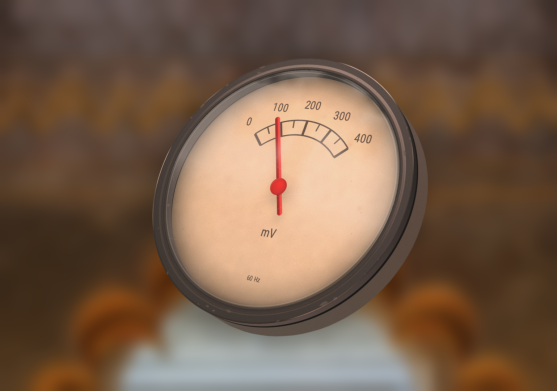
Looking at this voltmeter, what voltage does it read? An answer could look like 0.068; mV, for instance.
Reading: 100; mV
